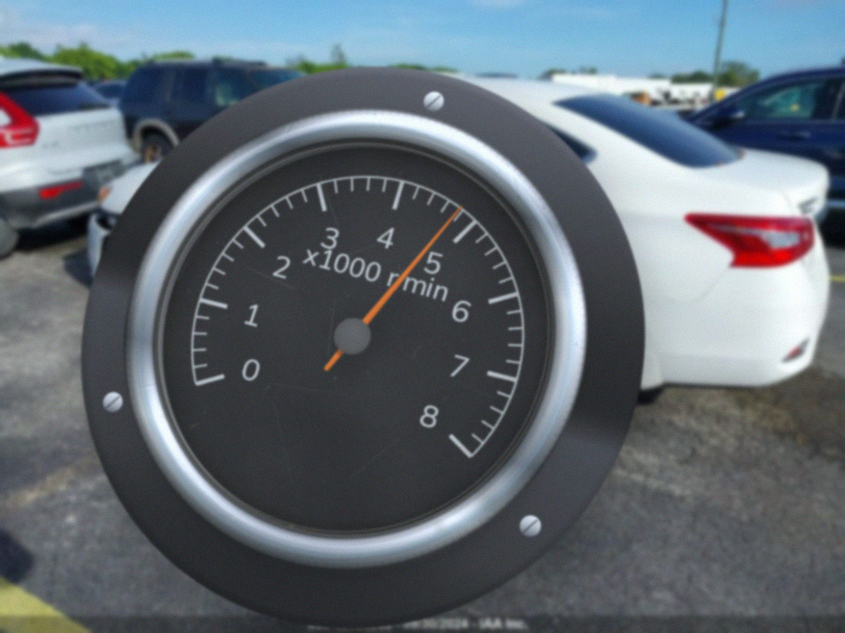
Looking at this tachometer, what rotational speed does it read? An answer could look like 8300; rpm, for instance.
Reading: 4800; rpm
